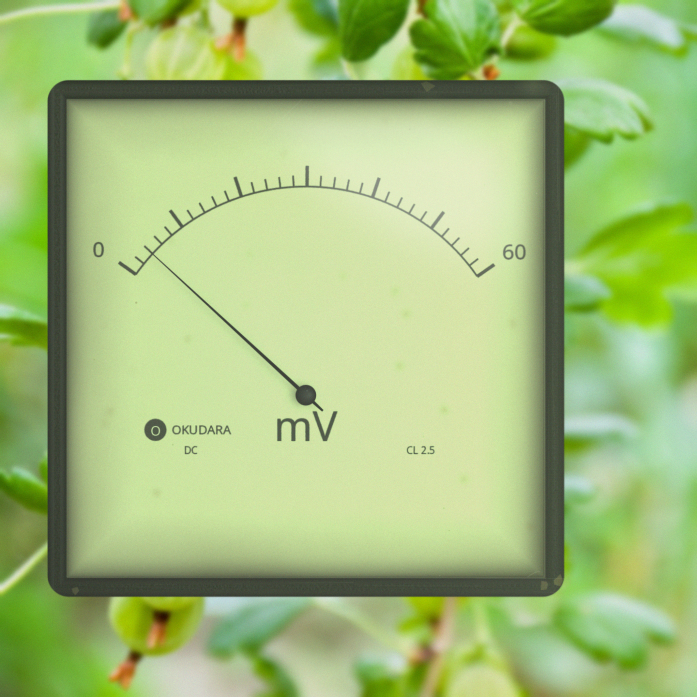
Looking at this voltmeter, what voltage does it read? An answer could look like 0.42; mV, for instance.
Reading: 4; mV
